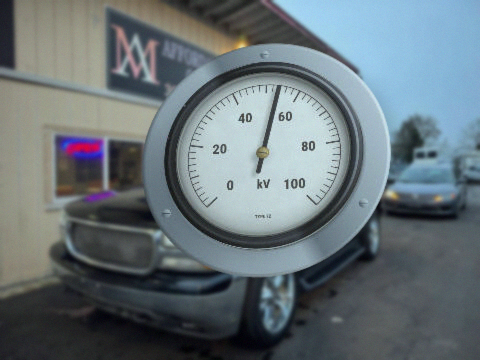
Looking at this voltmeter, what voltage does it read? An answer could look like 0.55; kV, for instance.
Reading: 54; kV
